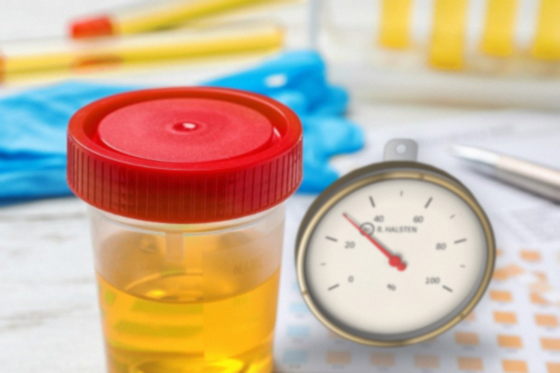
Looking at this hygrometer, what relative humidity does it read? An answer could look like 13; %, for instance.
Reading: 30; %
